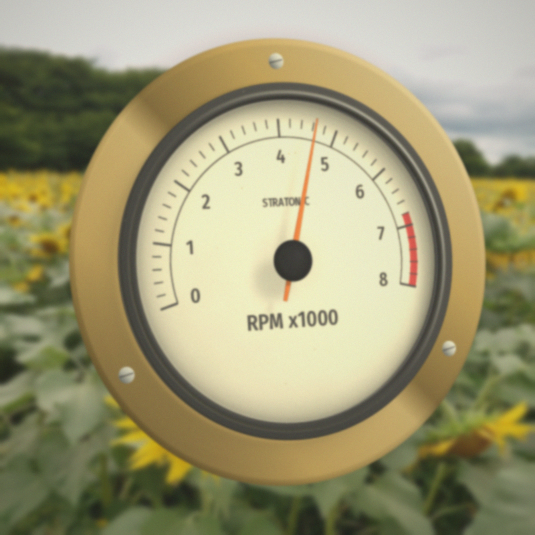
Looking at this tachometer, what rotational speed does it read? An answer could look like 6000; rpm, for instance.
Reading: 4600; rpm
